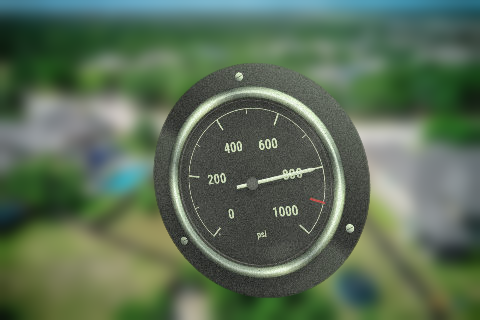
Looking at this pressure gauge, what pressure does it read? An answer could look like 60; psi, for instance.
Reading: 800; psi
